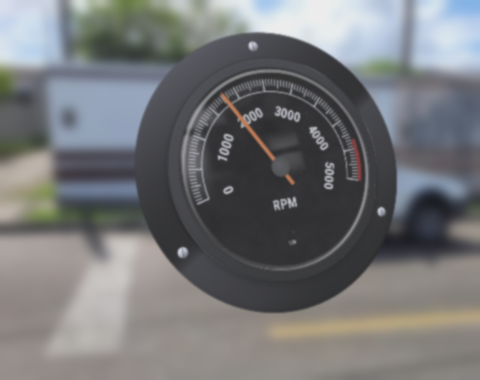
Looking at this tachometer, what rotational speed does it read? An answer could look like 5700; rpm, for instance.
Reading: 1750; rpm
